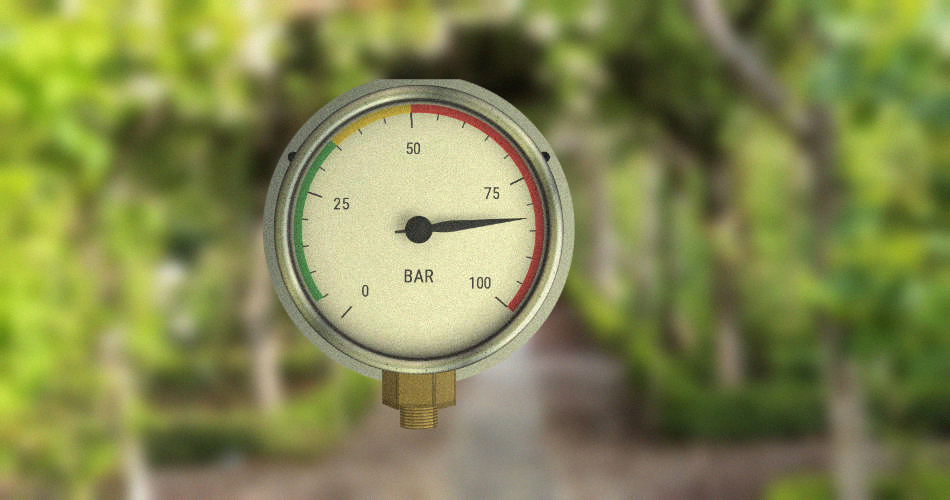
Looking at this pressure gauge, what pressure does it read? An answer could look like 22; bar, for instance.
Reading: 82.5; bar
